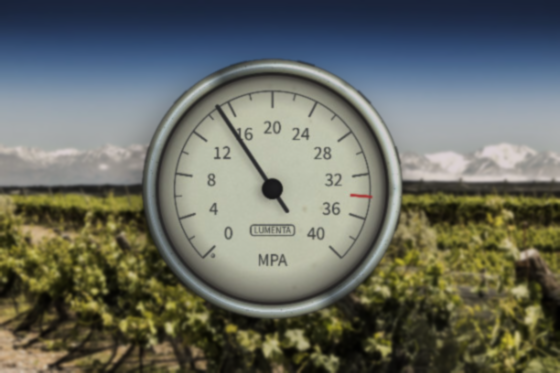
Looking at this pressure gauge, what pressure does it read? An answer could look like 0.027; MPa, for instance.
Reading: 15; MPa
